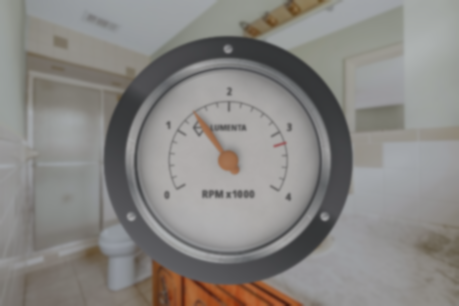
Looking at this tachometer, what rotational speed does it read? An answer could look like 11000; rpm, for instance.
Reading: 1400; rpm
